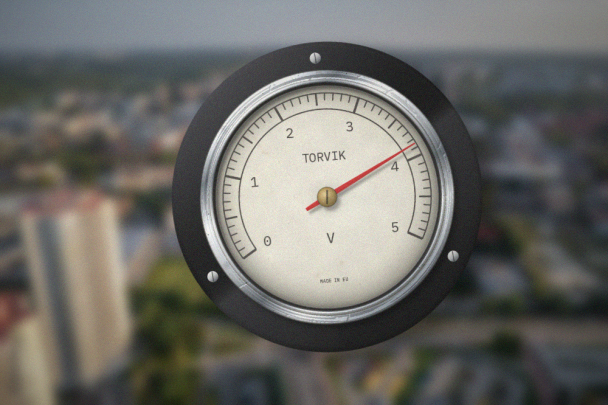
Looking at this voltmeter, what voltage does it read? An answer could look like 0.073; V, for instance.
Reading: 3.85; V
